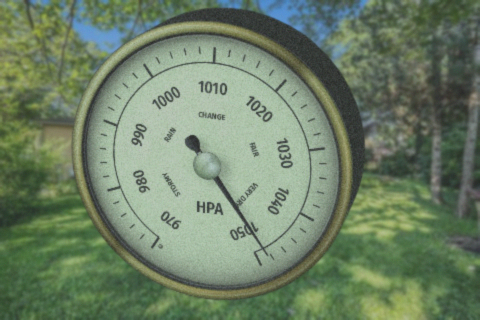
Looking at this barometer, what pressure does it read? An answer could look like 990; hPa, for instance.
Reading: 1048; hPa
